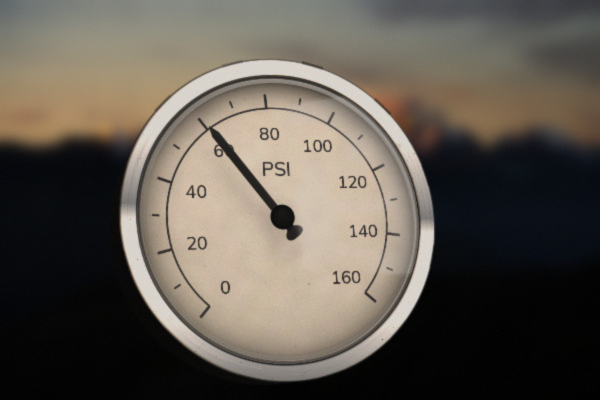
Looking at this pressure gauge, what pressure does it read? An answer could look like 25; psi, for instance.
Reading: 60; psi
